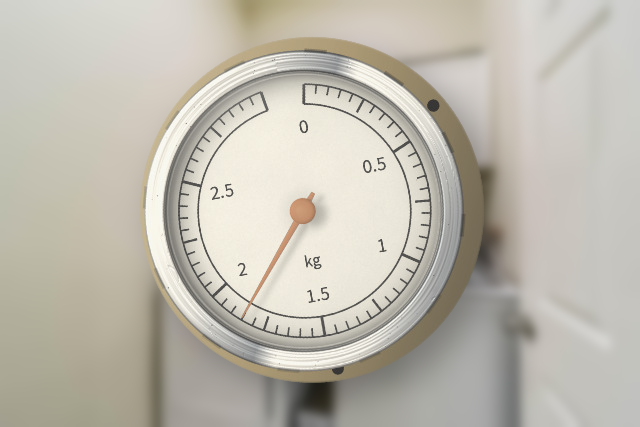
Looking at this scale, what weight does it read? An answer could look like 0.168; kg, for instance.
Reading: 1.85; kg
